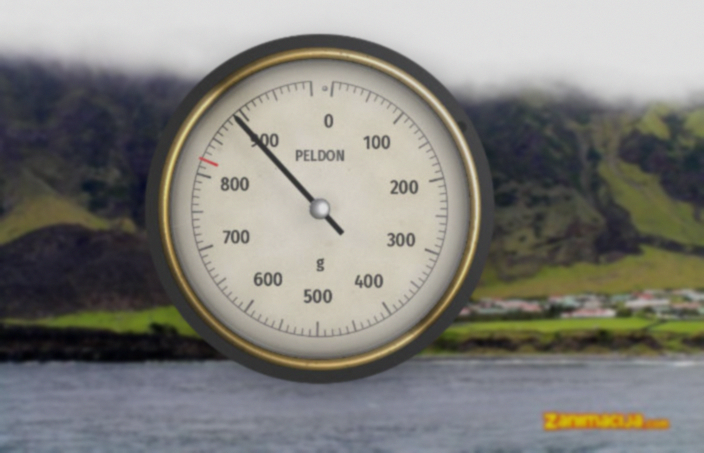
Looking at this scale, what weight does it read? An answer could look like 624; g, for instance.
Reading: 890; g
